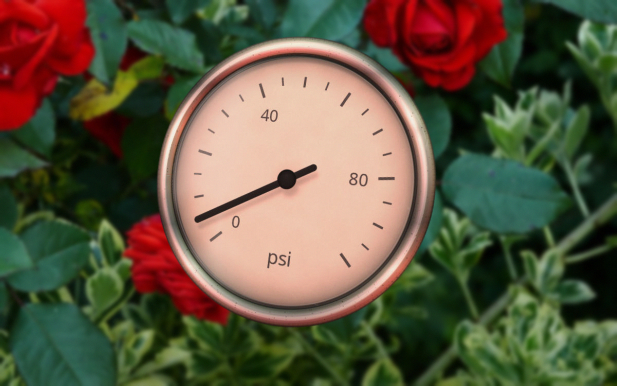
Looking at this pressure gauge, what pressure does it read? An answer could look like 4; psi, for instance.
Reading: 5; psi
